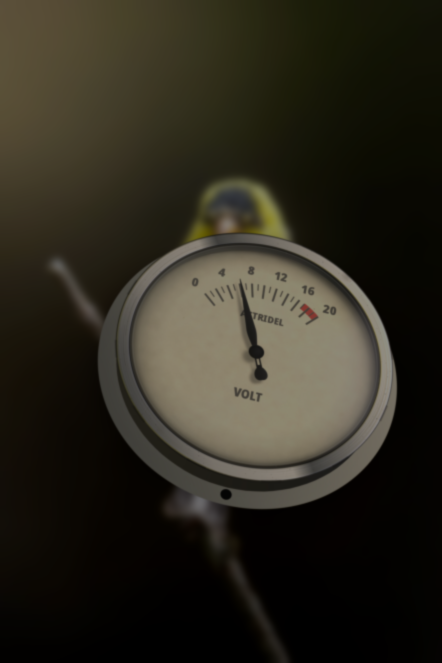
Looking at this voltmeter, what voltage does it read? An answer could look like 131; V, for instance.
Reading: 6; V
